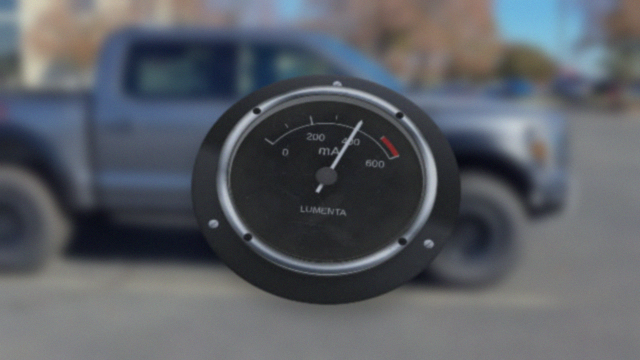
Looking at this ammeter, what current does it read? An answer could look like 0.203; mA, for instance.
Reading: 400; mA
